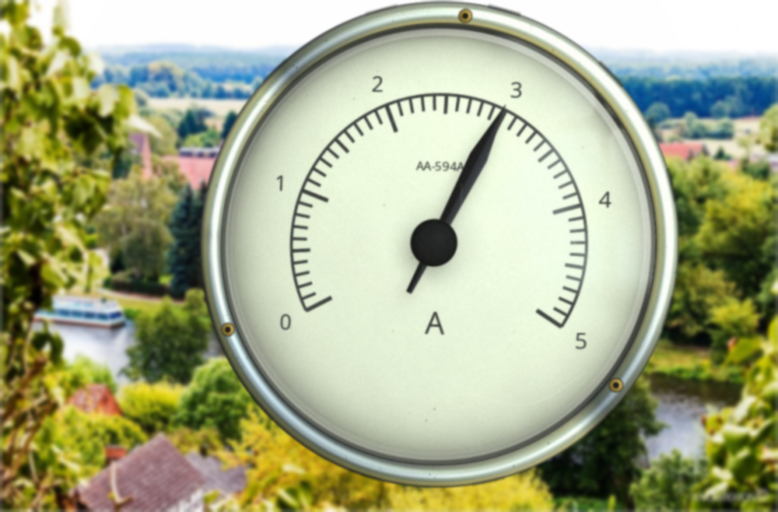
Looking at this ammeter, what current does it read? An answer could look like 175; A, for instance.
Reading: 3; A
